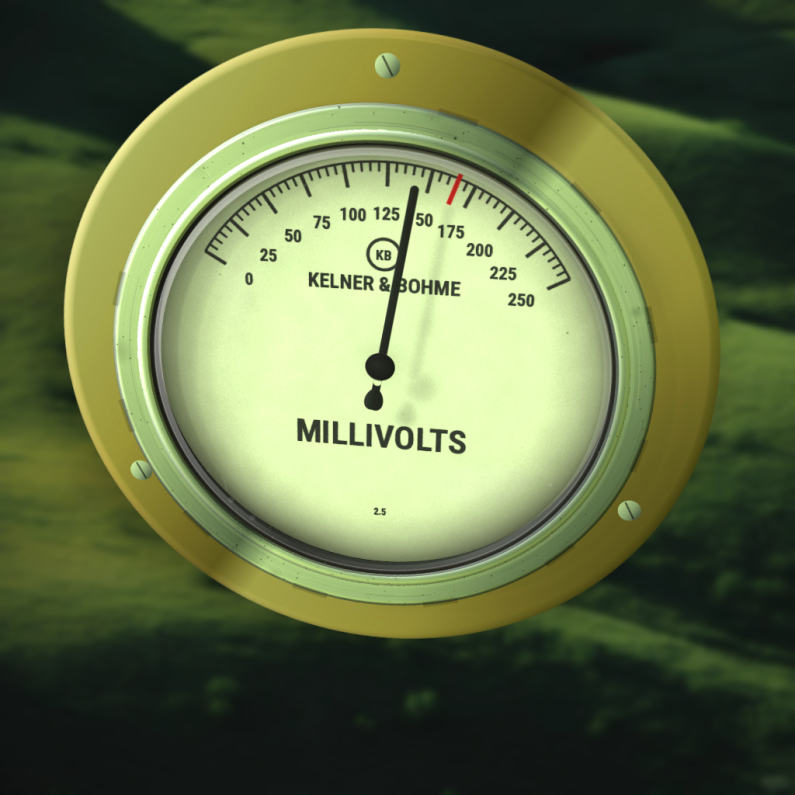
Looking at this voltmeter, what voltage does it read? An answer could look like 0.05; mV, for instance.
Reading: 142.5; mV
